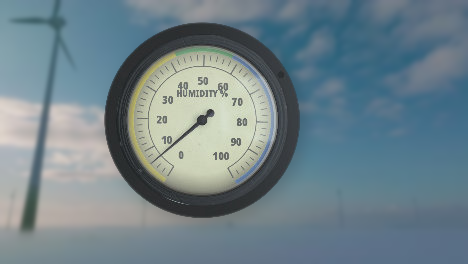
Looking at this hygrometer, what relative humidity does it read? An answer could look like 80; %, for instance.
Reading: 6; %
